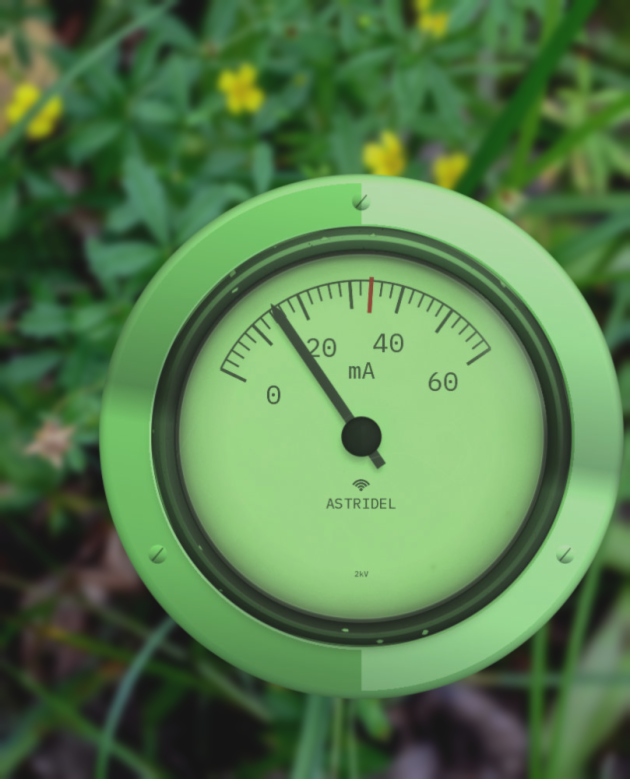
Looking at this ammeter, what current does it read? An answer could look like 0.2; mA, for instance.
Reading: 15; mA
